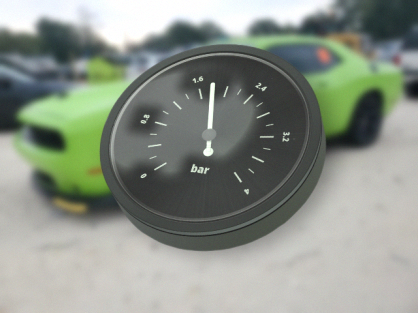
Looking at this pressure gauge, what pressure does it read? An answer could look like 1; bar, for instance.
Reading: 1.8; bar
